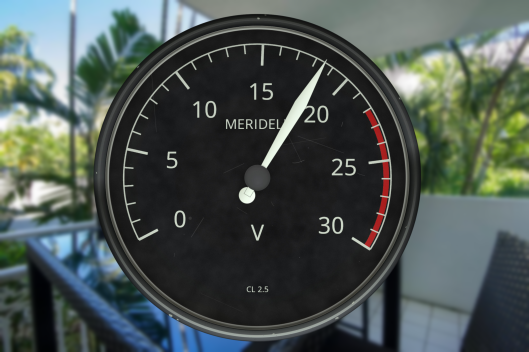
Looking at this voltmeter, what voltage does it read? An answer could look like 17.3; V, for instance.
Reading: 18.5; V
